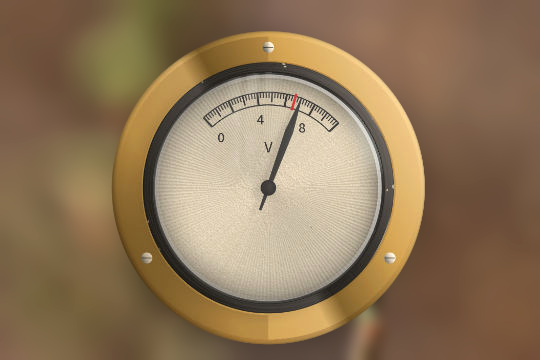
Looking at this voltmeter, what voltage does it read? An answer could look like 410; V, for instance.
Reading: 7; V
